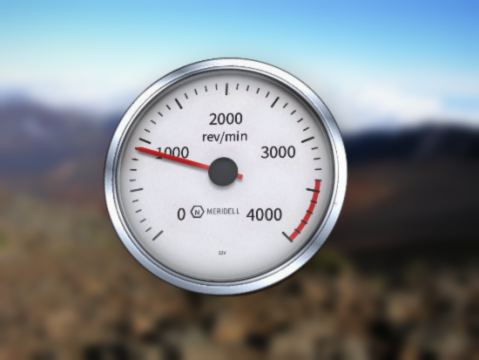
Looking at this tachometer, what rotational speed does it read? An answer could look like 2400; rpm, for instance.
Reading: 900; rpm
